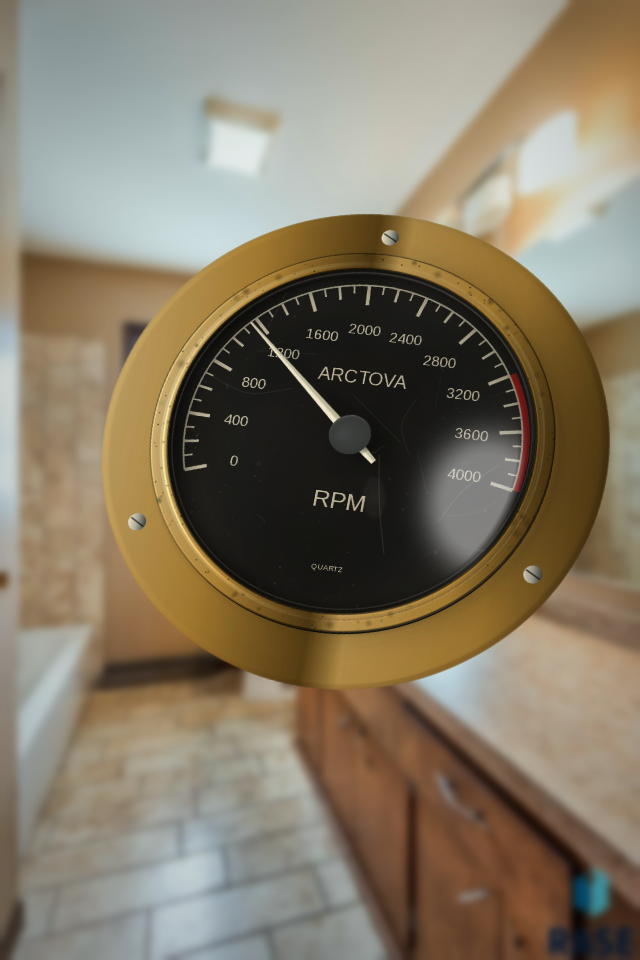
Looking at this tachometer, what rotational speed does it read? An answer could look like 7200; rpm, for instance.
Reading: 1150; rpm
